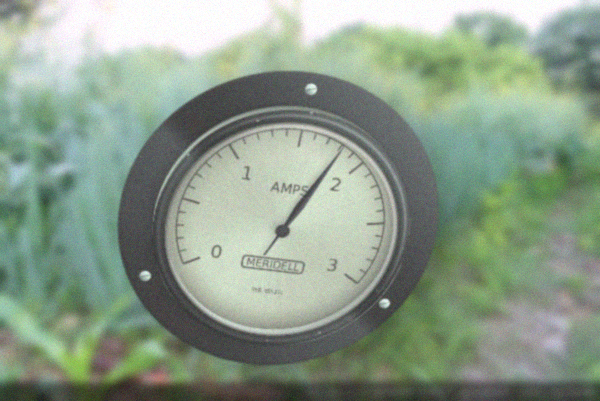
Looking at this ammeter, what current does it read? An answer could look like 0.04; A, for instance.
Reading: 1.8; A
